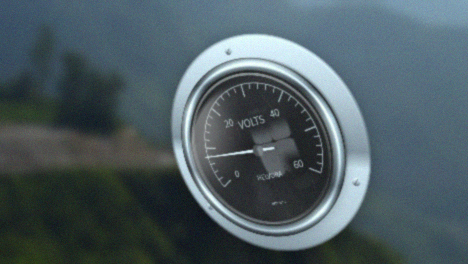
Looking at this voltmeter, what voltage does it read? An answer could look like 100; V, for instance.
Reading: 8; V
